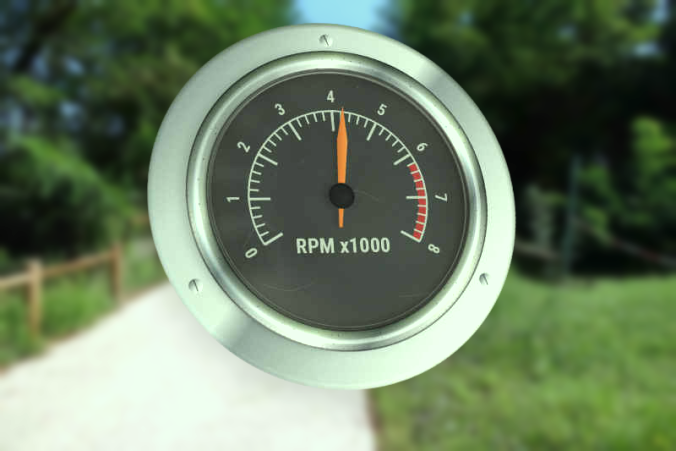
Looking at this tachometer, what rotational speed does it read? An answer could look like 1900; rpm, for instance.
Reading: 4200; rpm
